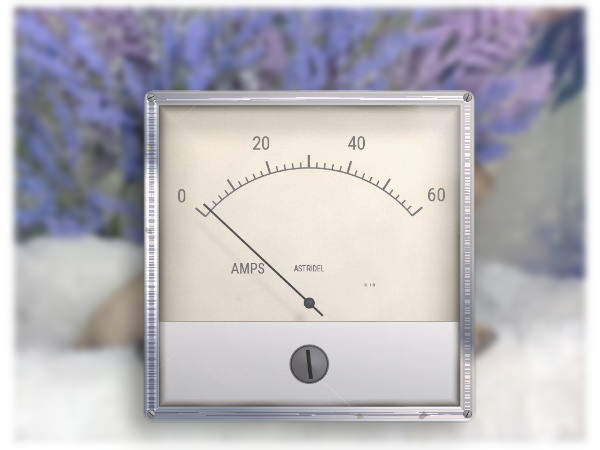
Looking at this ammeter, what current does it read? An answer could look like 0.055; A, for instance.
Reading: 2; A
